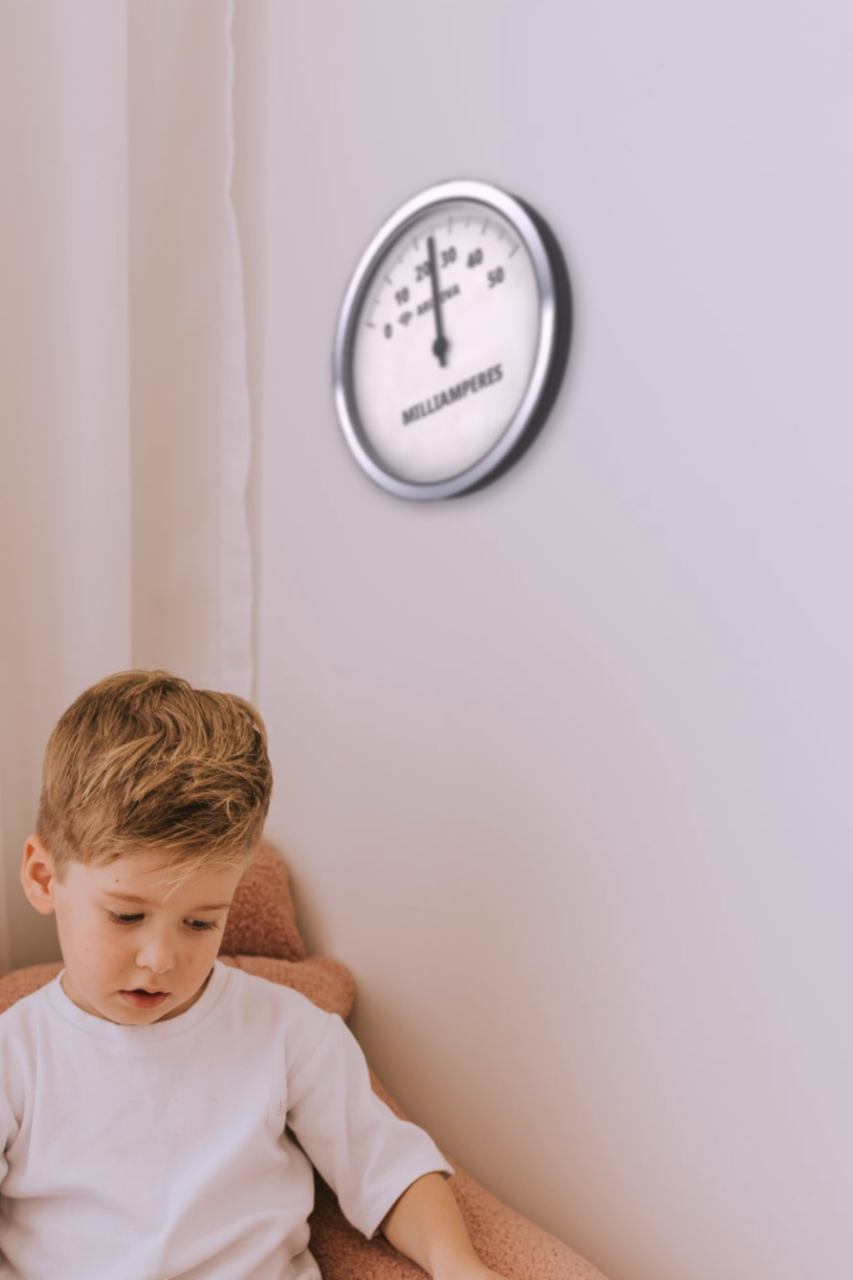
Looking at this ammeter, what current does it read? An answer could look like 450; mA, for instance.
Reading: 25; mA
